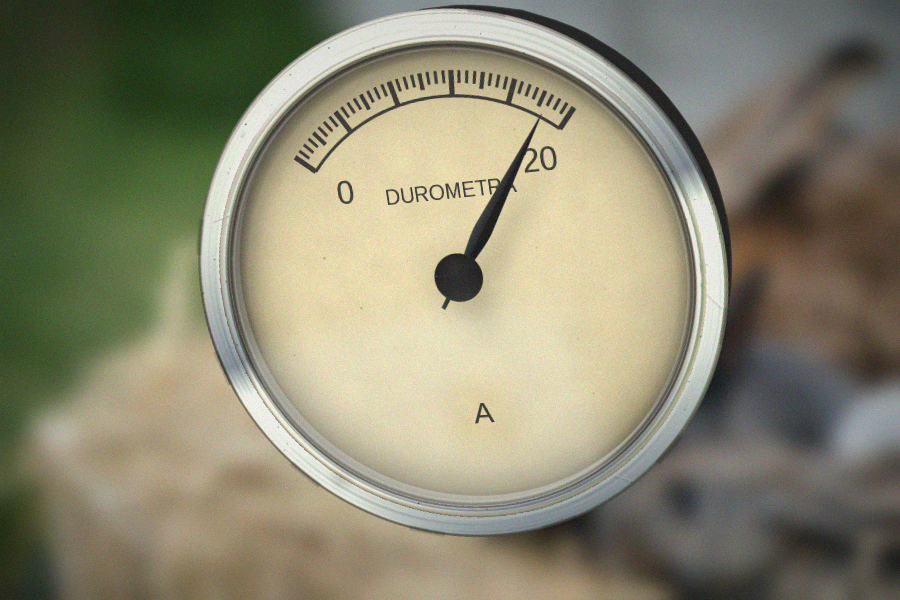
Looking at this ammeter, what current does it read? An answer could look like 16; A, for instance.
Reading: 18.5; A
